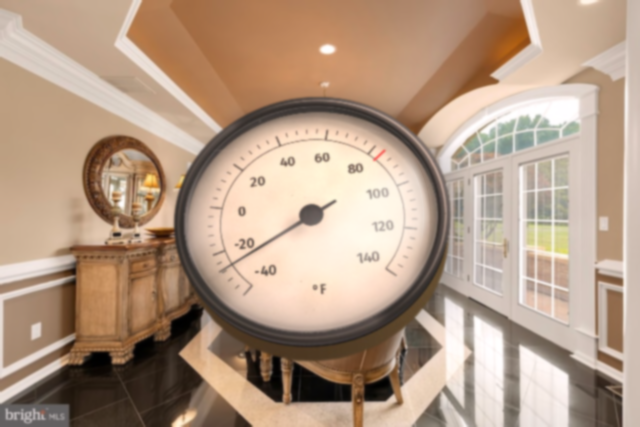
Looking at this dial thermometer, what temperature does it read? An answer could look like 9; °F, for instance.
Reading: -28; °F
